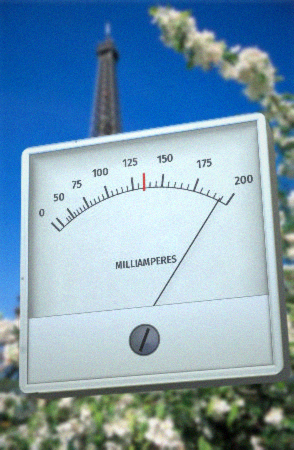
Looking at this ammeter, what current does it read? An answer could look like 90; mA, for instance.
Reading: 195; mA
